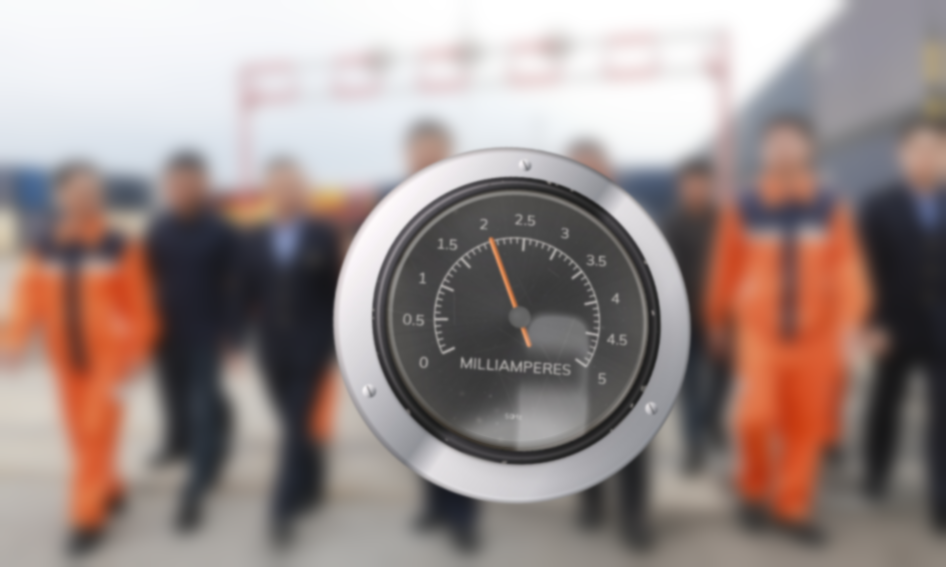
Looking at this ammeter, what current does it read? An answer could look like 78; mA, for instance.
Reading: 2; mA
